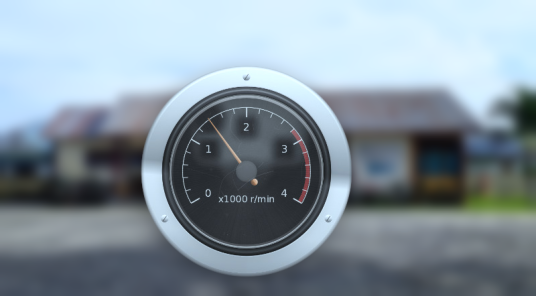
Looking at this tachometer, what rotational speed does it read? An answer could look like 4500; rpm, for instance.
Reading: 1400; rpm
